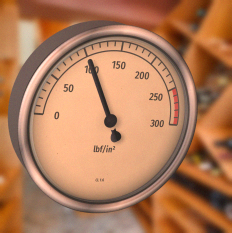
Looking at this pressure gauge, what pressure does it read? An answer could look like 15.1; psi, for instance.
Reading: 100; psi
